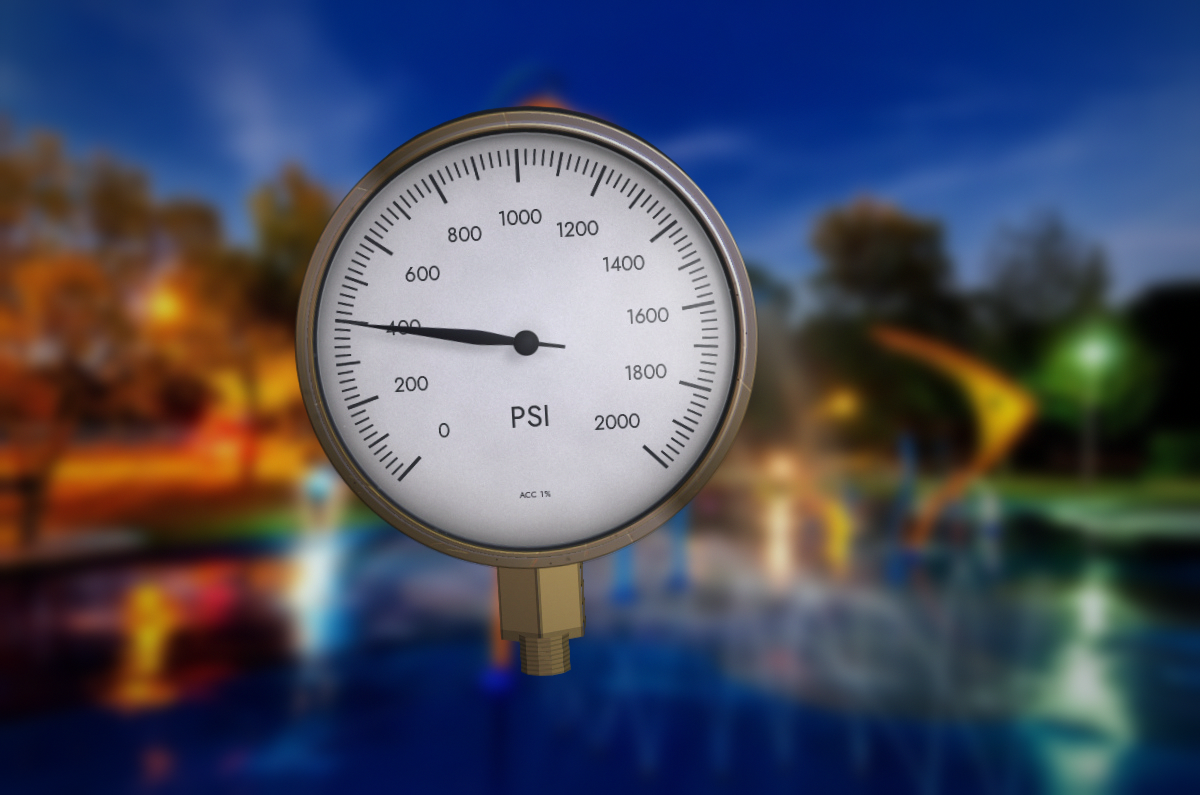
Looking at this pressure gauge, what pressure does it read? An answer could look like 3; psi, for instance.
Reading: 400; psi
